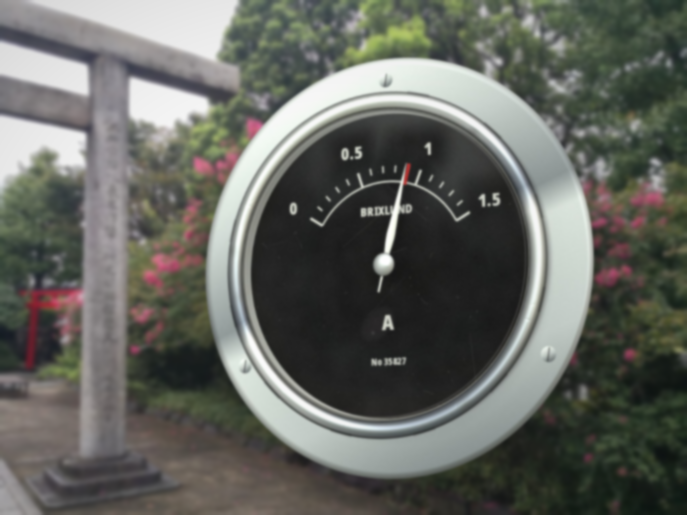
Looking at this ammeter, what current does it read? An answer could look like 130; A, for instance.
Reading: 0.9; A
